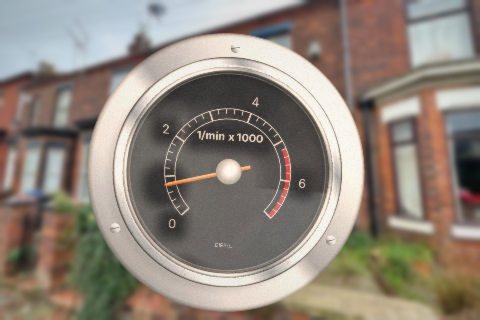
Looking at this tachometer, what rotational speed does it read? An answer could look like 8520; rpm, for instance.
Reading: 800; rpm
